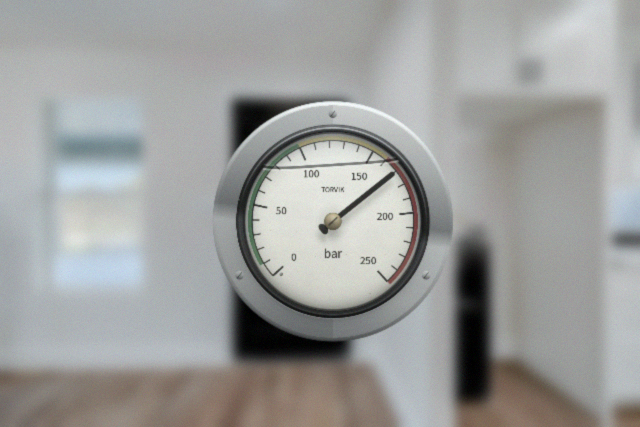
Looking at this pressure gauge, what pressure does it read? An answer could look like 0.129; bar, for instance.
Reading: 170; bar
